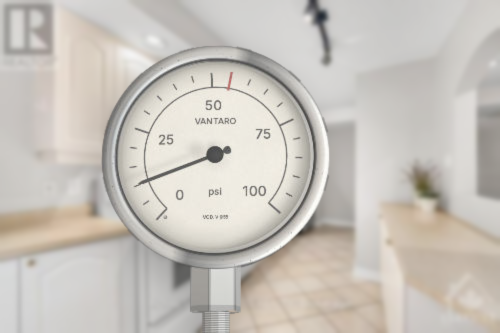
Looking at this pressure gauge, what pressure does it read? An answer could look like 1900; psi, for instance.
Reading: 10; psi
